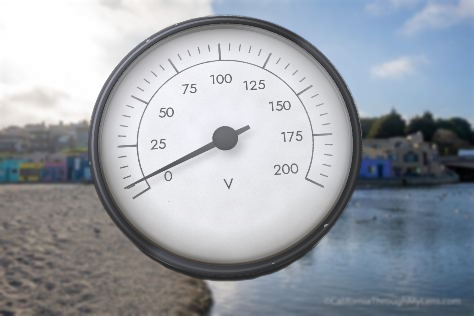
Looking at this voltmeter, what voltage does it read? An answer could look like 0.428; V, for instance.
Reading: 5; V
